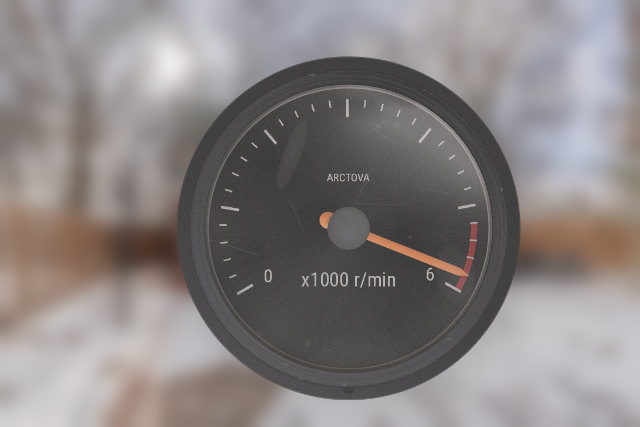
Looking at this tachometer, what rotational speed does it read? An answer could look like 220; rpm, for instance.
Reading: 5800; rpm
